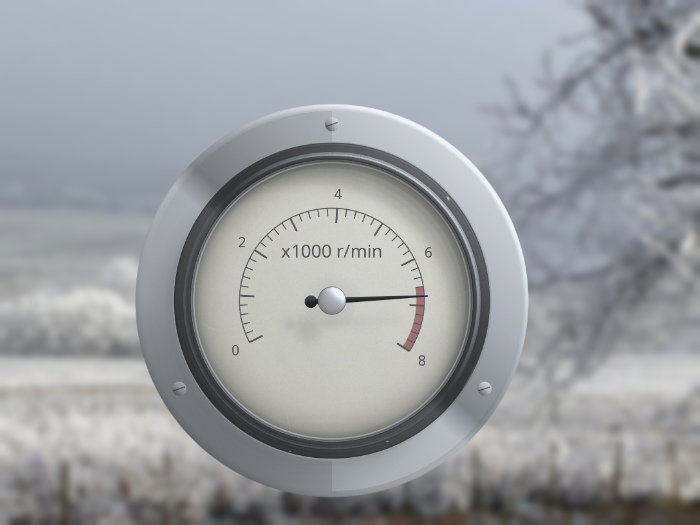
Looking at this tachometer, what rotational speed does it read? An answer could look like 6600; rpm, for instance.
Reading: 6800; rpm
